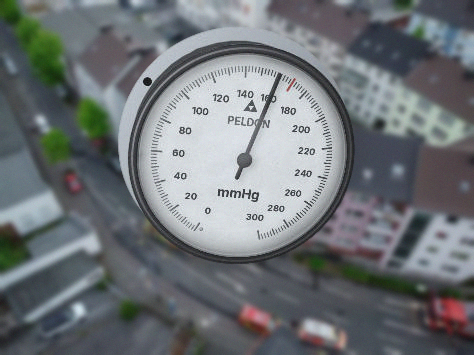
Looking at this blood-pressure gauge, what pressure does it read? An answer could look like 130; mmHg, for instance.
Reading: 160; mmHg
